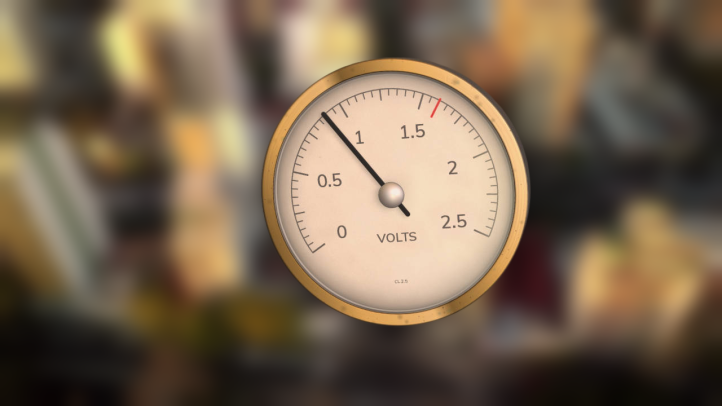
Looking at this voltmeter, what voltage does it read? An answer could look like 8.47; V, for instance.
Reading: 0.9; V
